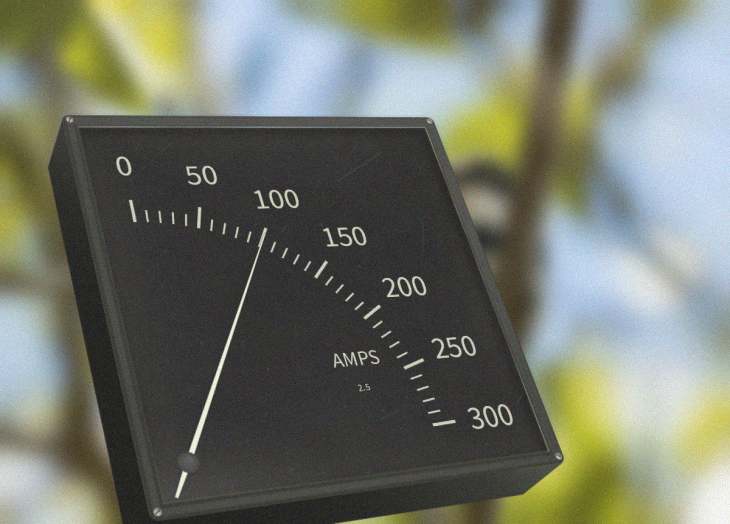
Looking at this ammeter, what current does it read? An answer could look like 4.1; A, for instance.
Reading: 100; A
